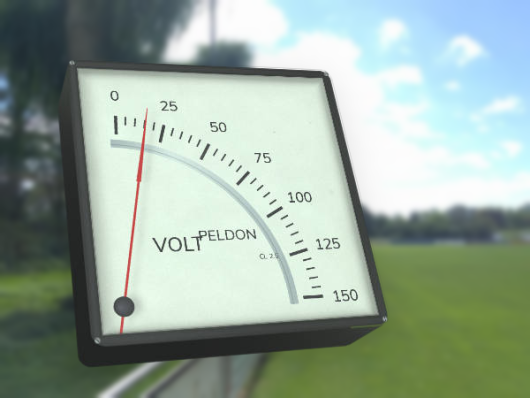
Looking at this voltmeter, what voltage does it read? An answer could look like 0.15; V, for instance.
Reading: 15; V
